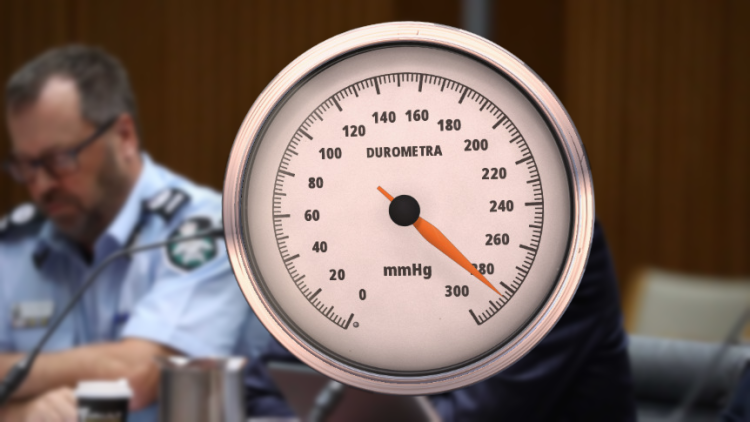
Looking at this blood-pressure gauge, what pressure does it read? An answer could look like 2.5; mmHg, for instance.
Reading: 284; mmHg
